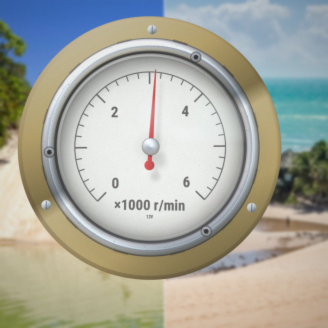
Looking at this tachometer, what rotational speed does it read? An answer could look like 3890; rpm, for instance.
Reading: 3100; rpm
